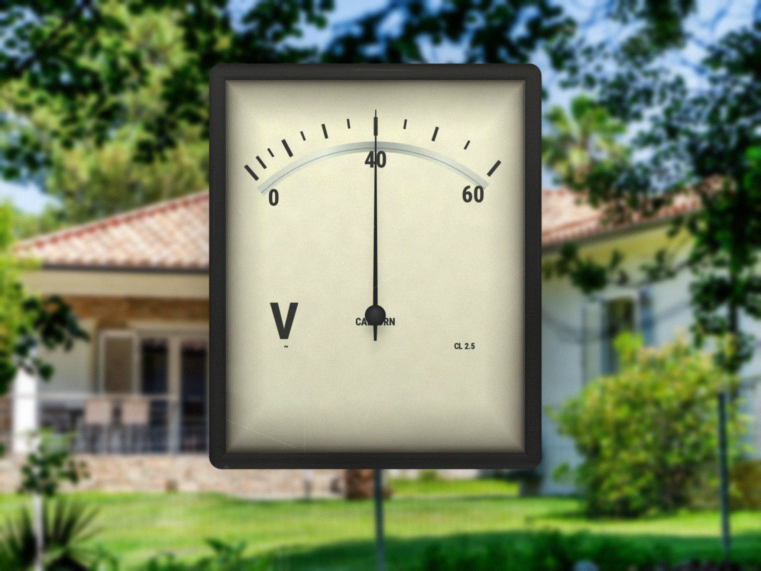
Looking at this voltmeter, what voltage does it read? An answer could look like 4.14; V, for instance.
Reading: 40; V
